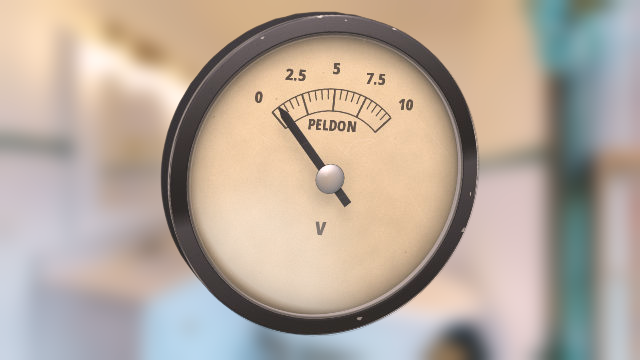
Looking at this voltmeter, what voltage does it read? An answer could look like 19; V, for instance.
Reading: 0.5; V
